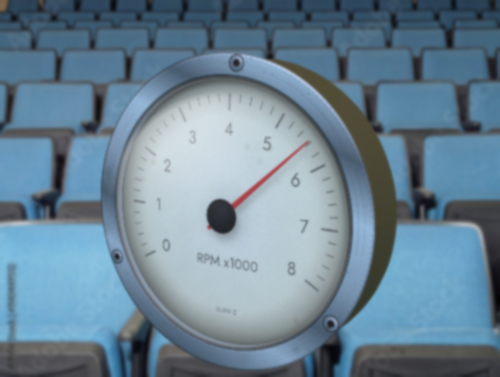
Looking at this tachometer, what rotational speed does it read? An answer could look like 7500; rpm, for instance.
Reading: 5600; rpm
